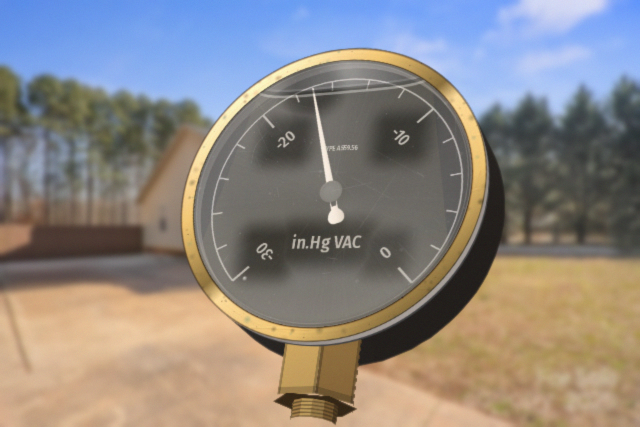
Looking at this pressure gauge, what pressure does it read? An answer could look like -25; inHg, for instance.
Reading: -17; inHg
